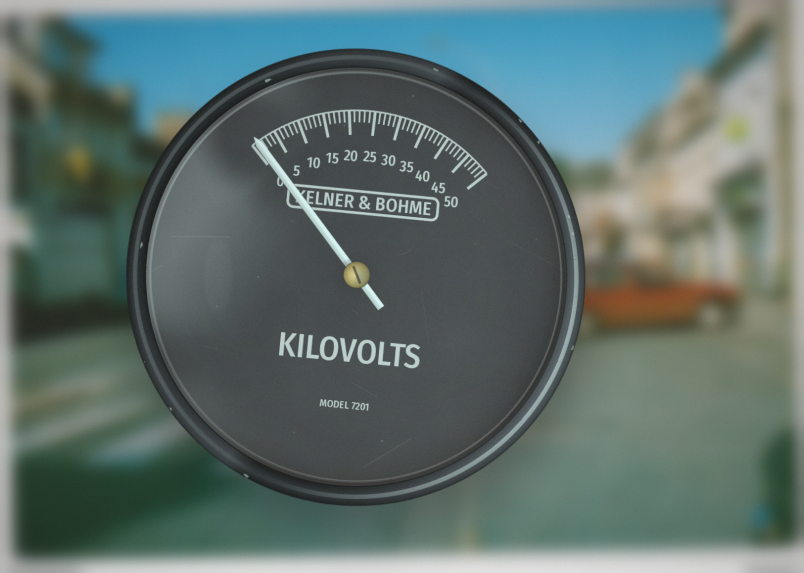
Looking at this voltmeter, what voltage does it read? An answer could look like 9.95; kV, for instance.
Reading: 1; kV
